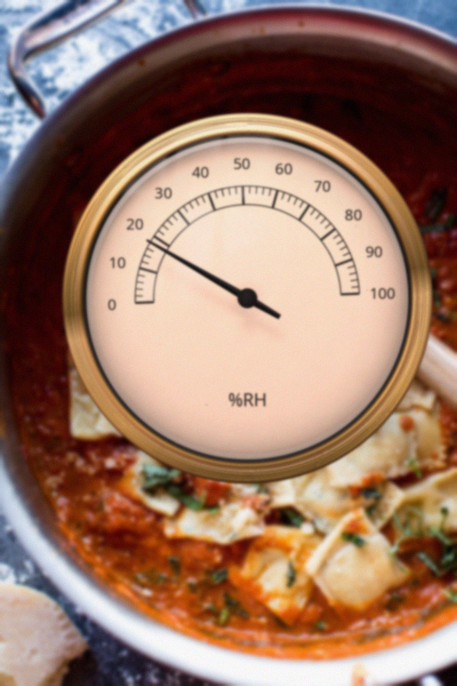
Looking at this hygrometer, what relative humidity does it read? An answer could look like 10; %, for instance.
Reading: 18; %
